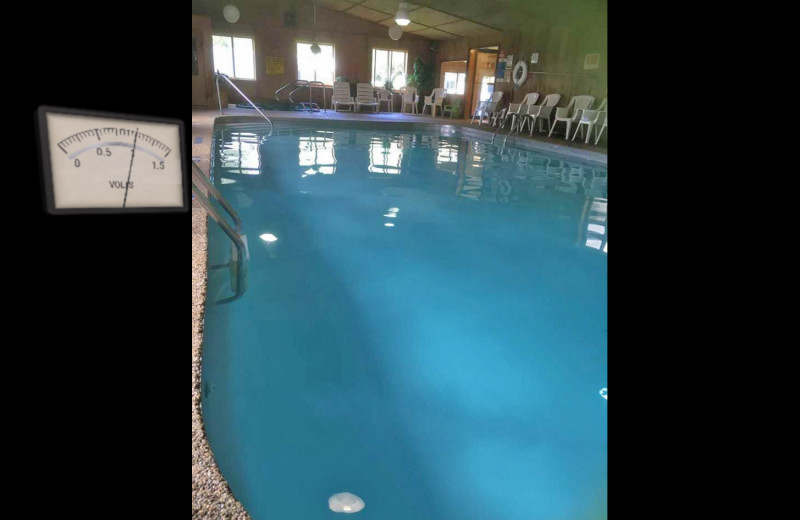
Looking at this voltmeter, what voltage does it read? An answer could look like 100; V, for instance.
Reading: 1; V
